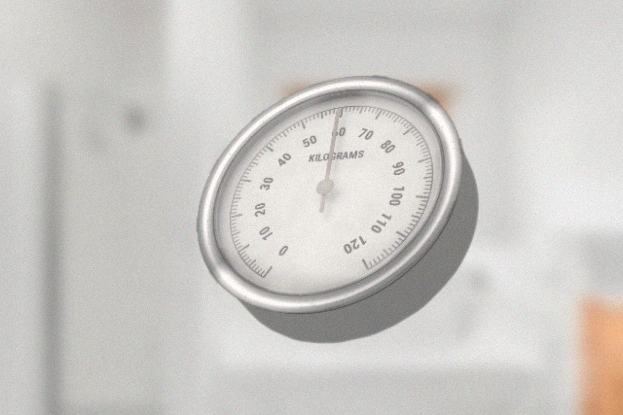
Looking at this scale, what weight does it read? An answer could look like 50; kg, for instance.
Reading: 60; kg
